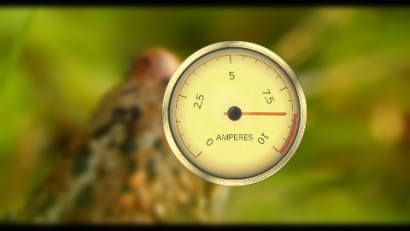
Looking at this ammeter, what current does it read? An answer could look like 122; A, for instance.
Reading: 8.5; A
